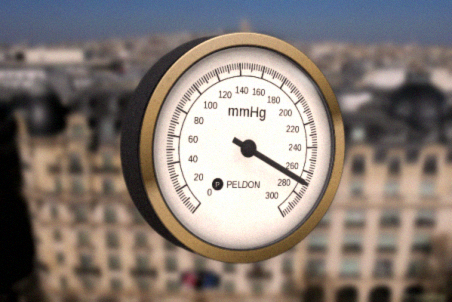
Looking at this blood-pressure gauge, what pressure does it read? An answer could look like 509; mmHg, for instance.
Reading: 270; mmHg
